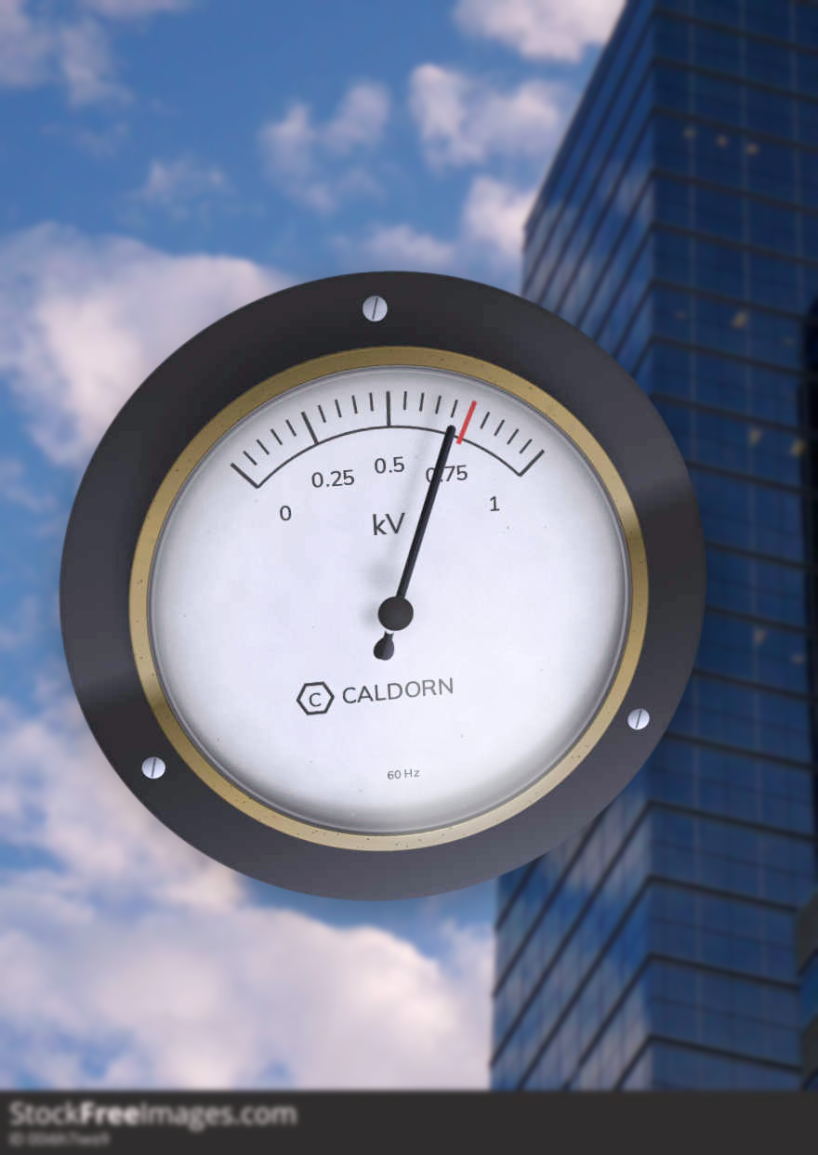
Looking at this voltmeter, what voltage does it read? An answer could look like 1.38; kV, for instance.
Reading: 0.7; kV
